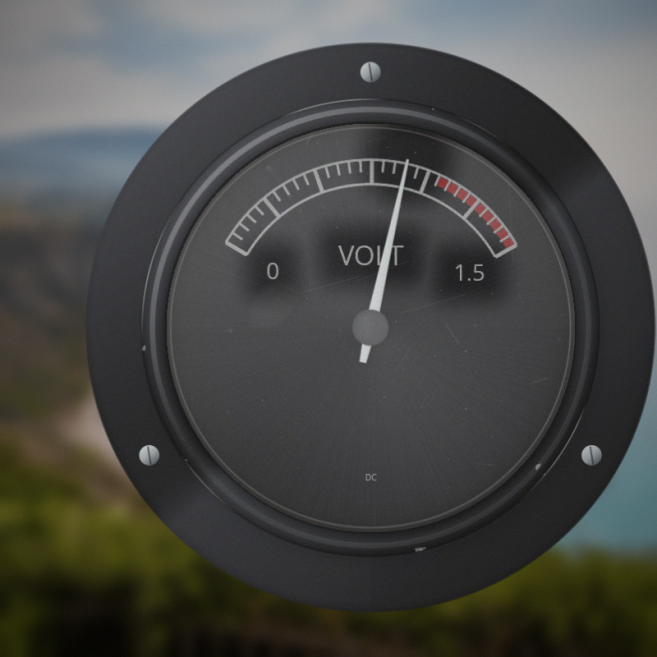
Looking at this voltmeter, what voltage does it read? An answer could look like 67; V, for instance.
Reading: 0.9; V
